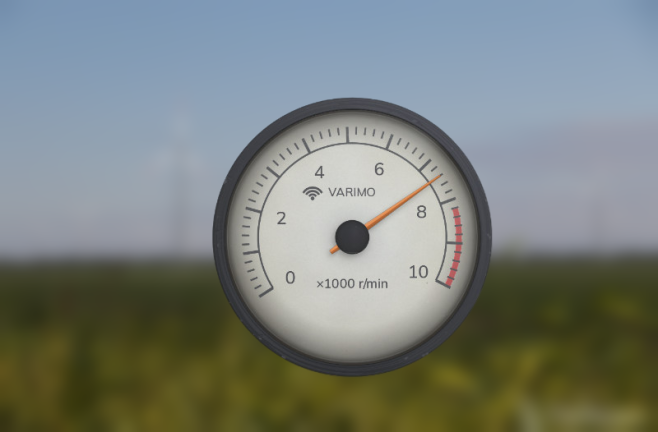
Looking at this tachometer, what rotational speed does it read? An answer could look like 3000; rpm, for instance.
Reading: 7400; rpm
